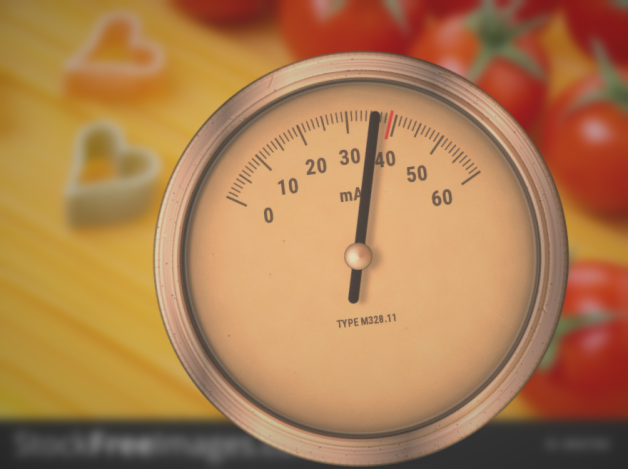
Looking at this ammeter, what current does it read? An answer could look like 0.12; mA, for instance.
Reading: 36; mA
